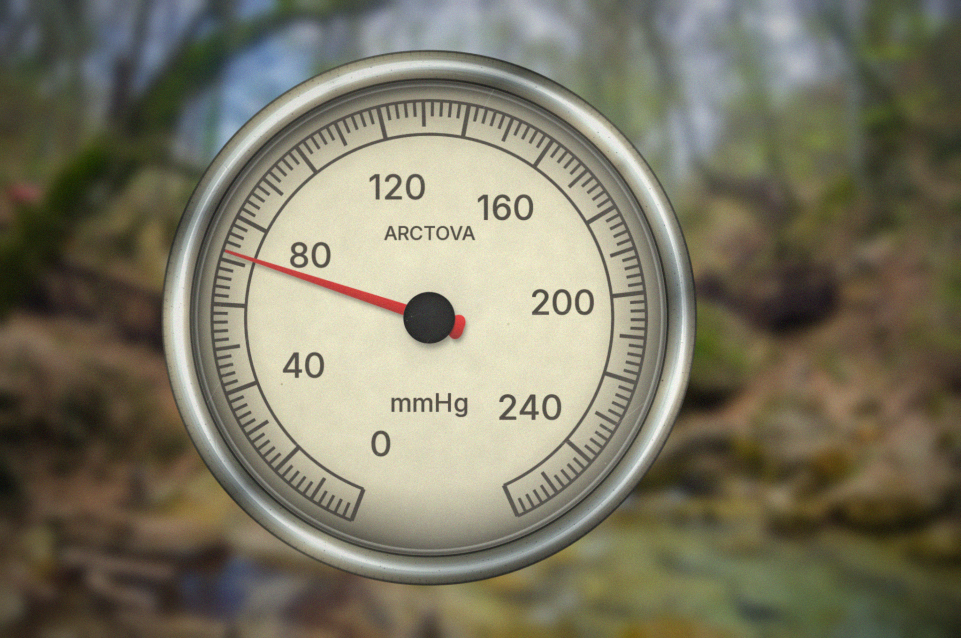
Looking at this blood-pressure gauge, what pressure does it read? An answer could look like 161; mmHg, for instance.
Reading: 72; mmHg
